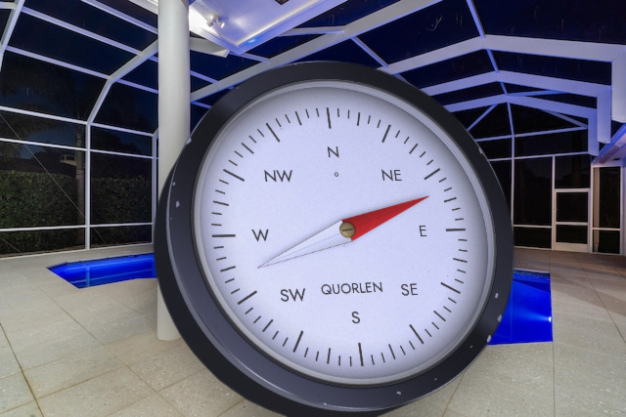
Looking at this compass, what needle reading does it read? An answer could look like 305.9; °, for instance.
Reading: 70; °
